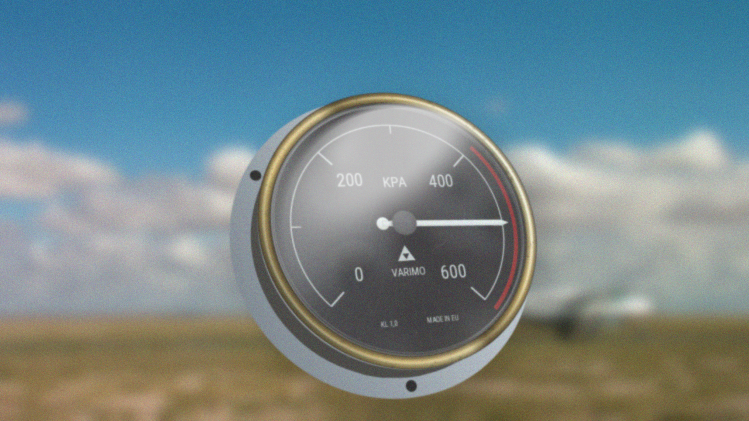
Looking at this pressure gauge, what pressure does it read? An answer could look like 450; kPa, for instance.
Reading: 500; kPa
